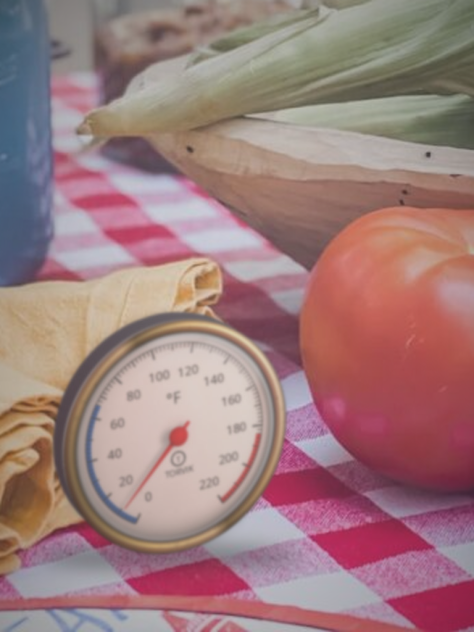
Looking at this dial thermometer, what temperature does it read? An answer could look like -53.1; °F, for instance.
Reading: 10; °F
